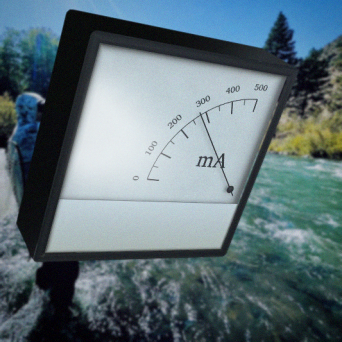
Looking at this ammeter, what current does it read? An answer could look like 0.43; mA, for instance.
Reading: 275; mA
